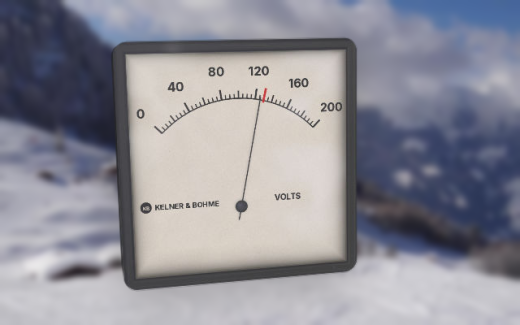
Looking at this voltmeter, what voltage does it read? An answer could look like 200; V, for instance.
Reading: 125; V
